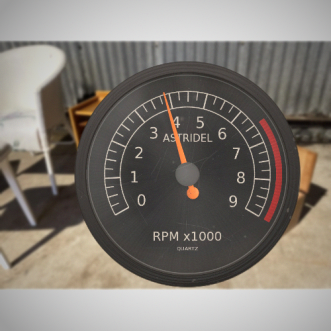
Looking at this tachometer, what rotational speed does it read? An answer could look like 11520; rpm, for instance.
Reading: 3875; rpm
